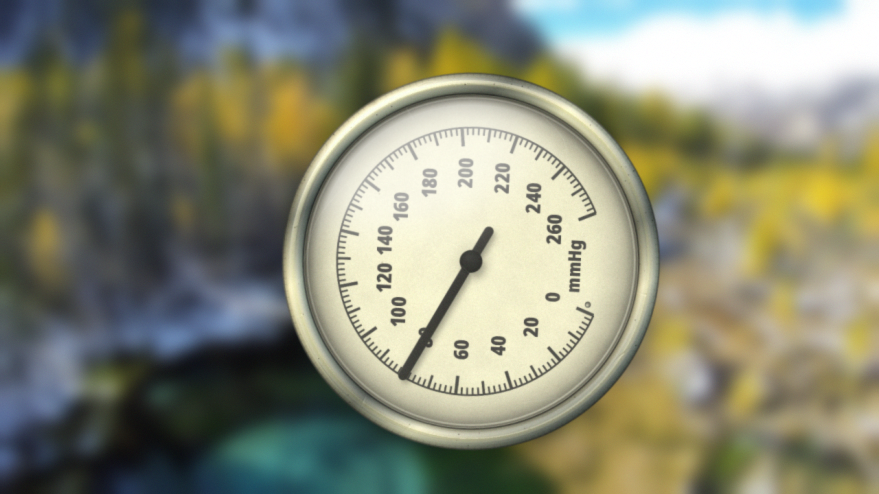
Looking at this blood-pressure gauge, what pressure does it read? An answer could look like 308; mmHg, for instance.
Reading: 80; mmHg
